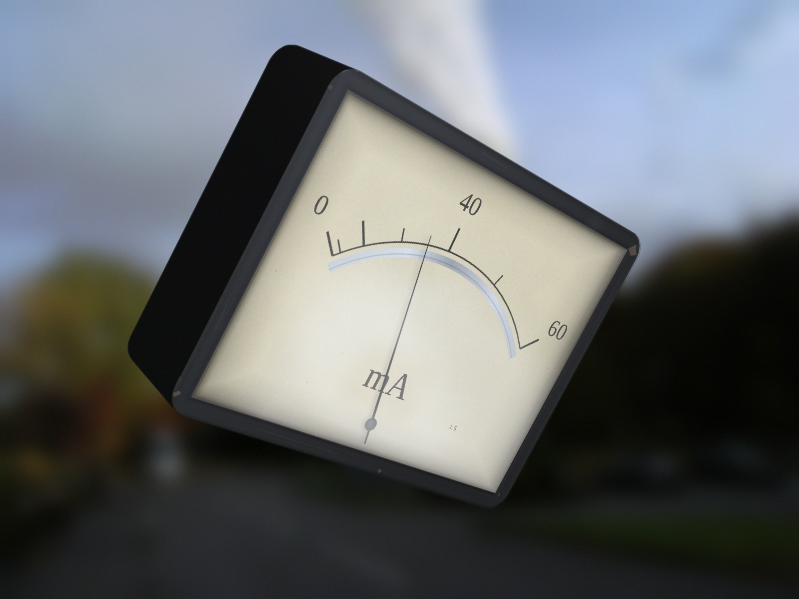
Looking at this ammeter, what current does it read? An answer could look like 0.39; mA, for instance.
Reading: 35; mA
